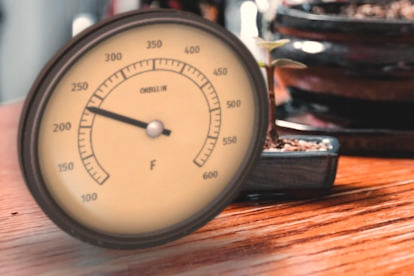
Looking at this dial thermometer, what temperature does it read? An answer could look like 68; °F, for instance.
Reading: 230; °F
